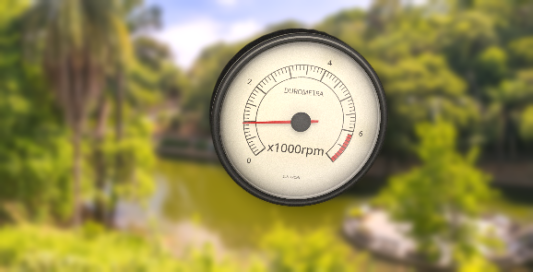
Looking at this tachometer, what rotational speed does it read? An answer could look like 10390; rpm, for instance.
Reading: 1000; rpm
